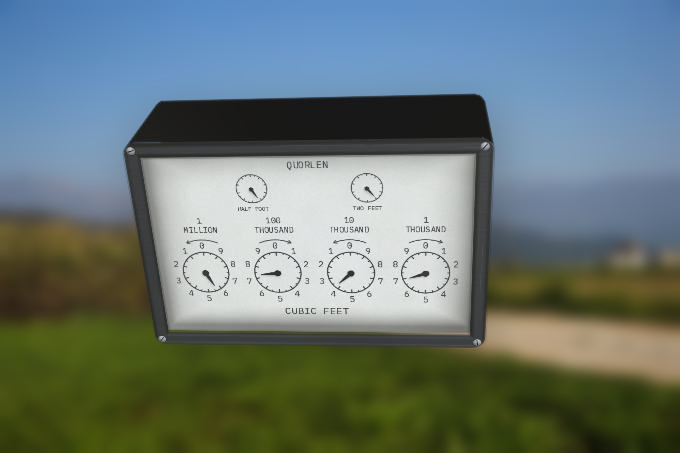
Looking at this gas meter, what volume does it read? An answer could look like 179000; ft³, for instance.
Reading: 573700; ft³
